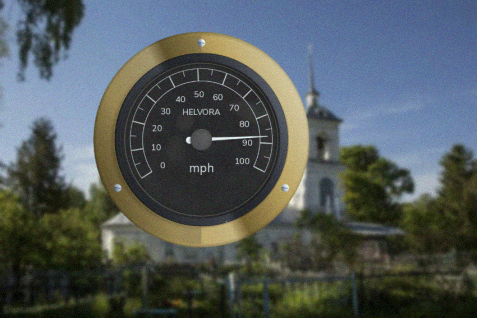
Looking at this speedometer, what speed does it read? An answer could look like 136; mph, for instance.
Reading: 87.5; mph
